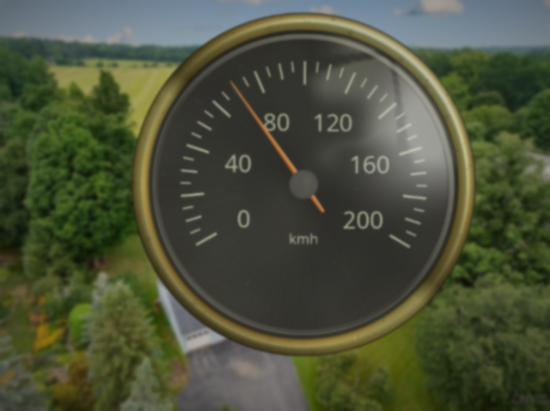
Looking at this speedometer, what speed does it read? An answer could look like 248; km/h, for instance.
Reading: 70; km/h
